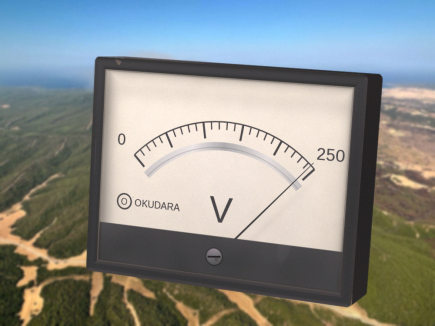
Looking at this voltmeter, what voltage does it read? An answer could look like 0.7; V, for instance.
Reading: 245; V
